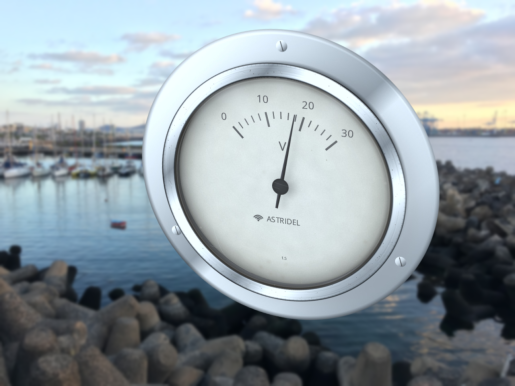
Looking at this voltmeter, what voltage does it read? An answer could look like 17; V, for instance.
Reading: 18; V
